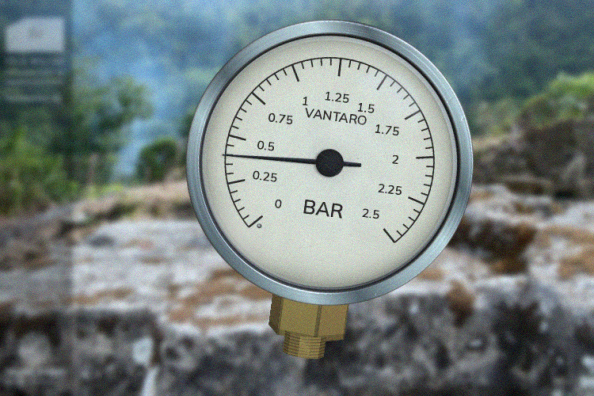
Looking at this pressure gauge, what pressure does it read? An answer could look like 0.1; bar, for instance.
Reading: 0.4; bar
